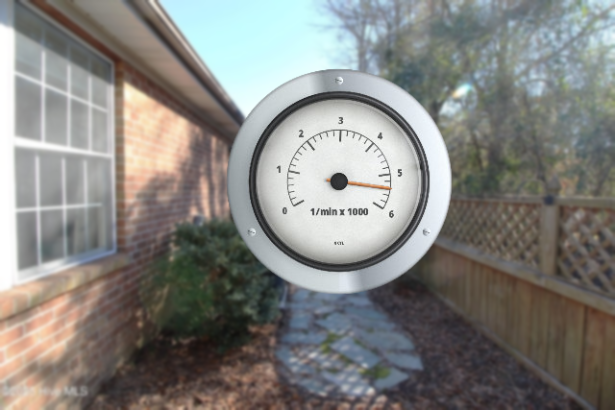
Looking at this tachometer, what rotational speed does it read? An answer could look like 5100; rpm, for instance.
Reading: 5400; rpm
